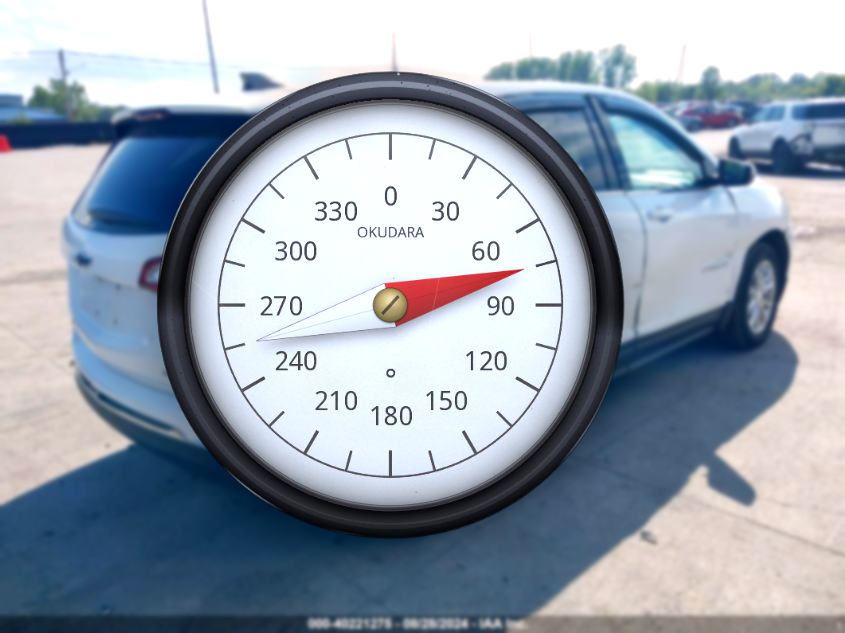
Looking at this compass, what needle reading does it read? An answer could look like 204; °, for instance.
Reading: 75; °
